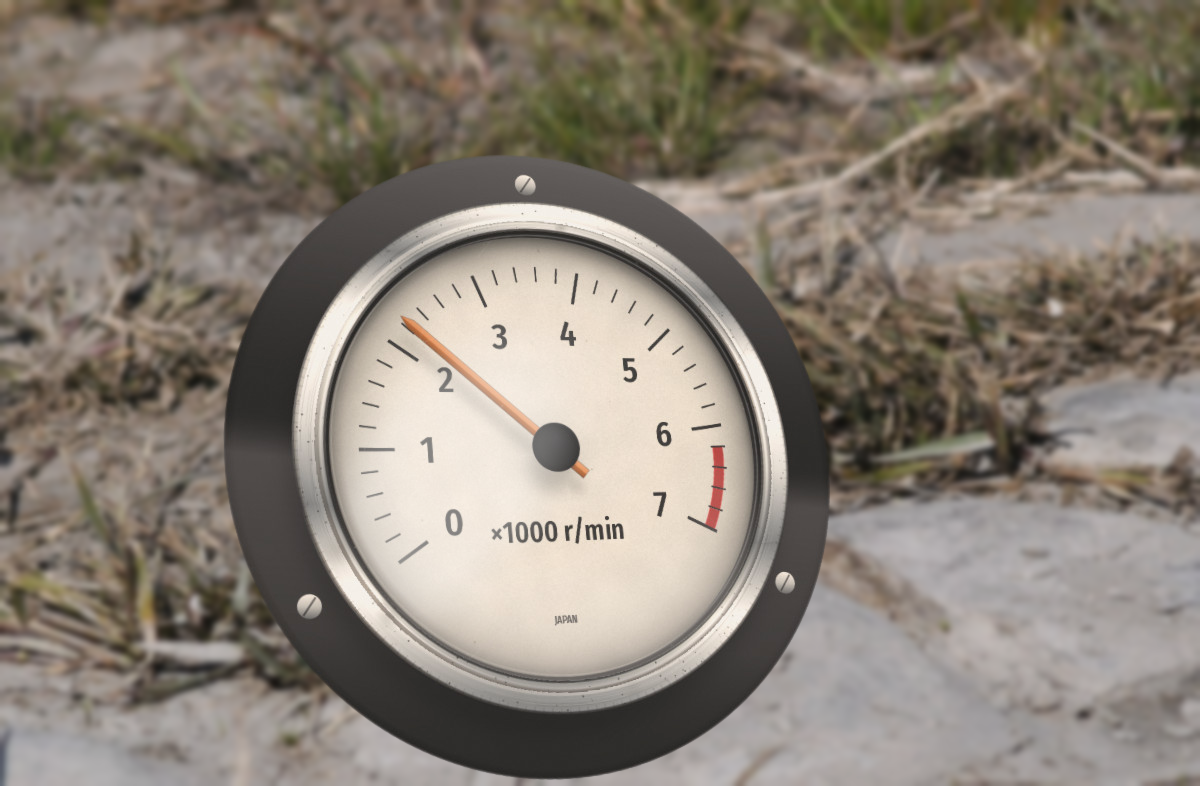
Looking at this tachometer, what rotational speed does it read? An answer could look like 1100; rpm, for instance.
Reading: 2200; rpm
